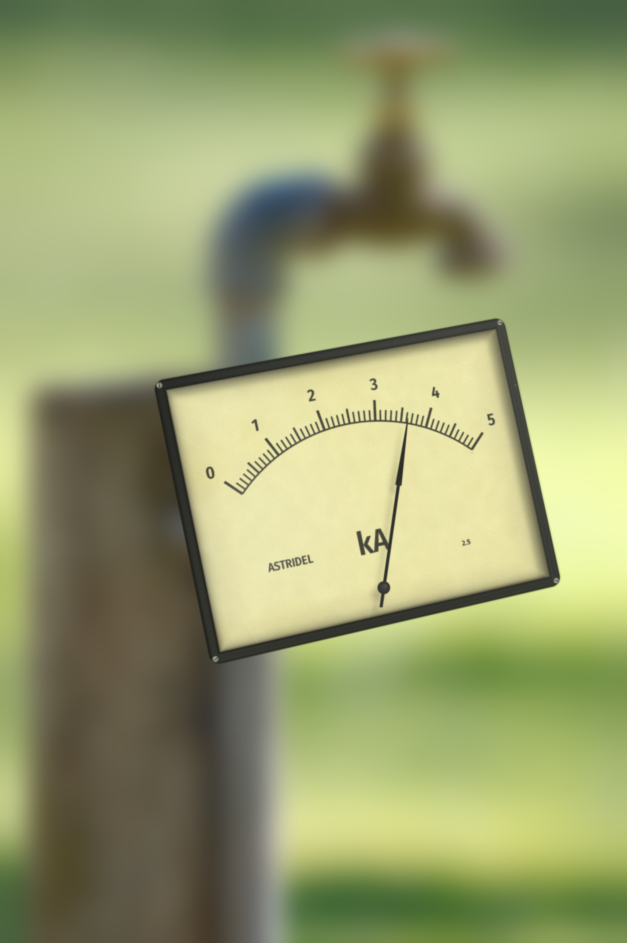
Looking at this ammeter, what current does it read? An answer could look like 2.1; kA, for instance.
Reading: 3.6; kA
